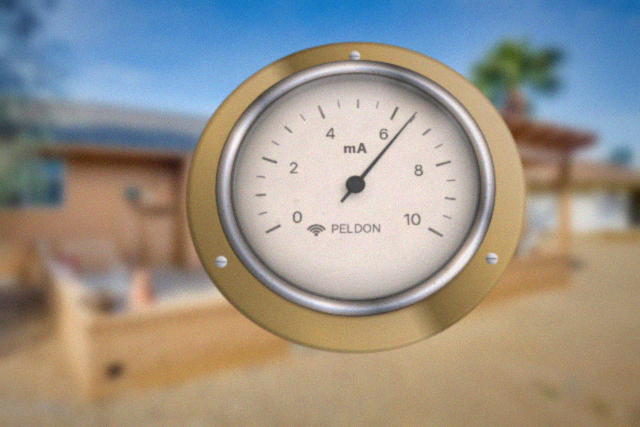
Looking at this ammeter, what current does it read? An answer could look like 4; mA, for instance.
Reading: 6.5; mA
